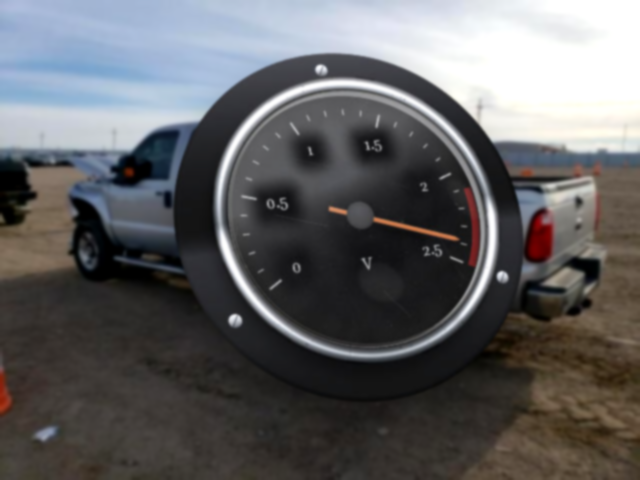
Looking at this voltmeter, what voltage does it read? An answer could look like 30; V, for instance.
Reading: 2.4; V
